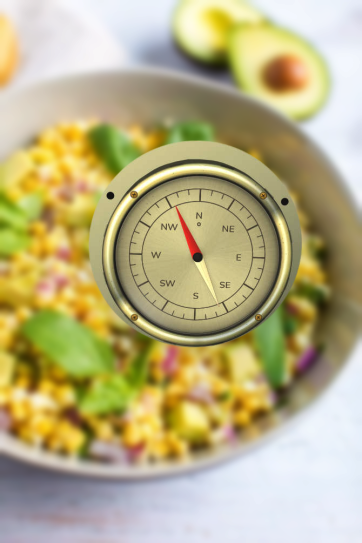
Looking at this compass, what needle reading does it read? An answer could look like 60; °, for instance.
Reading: 335; °
